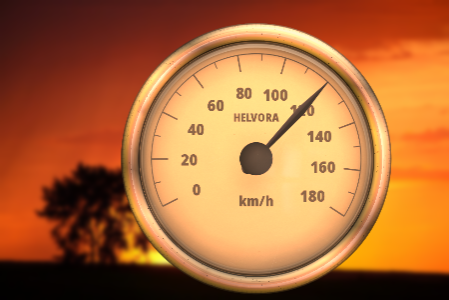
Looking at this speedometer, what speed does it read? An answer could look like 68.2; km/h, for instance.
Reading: 120; km/h
